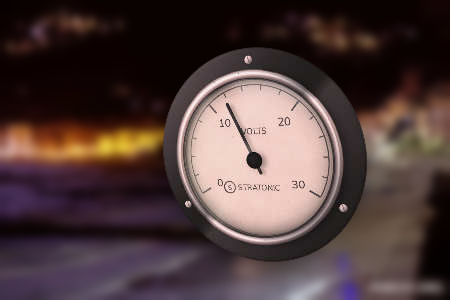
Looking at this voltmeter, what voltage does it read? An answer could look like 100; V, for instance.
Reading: 12; V
